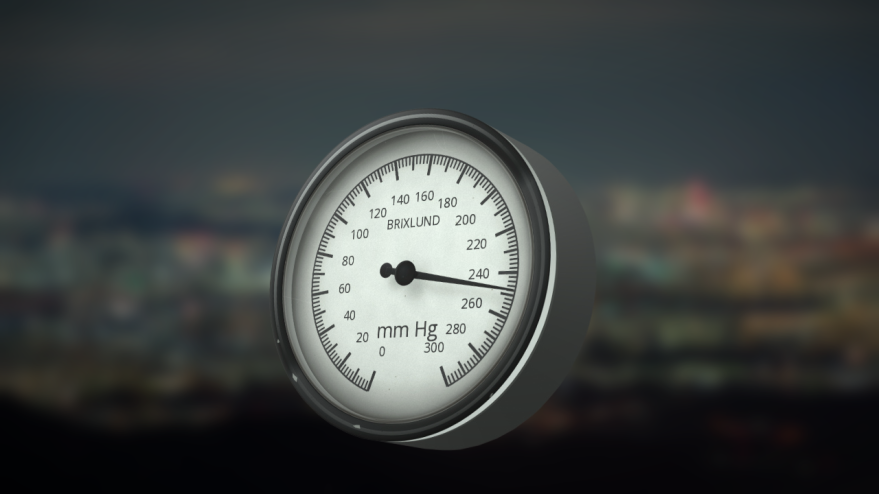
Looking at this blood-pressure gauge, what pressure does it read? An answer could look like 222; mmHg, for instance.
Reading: 248; mmHg
